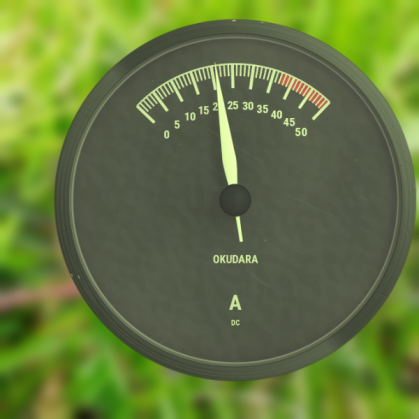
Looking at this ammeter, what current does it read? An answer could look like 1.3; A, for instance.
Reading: 21; A
